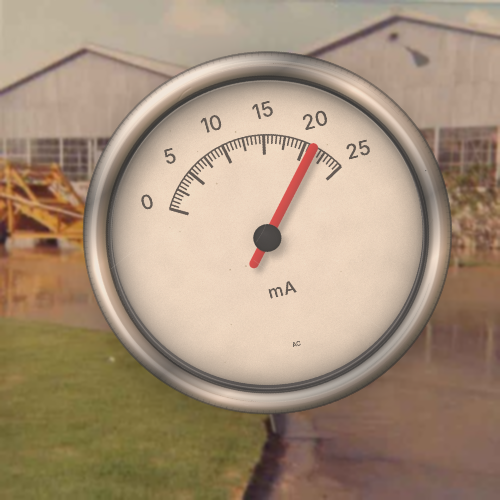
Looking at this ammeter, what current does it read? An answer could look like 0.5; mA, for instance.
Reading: 21; mA
